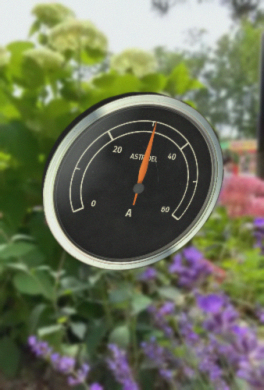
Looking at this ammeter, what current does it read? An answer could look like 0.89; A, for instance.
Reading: 30; A
